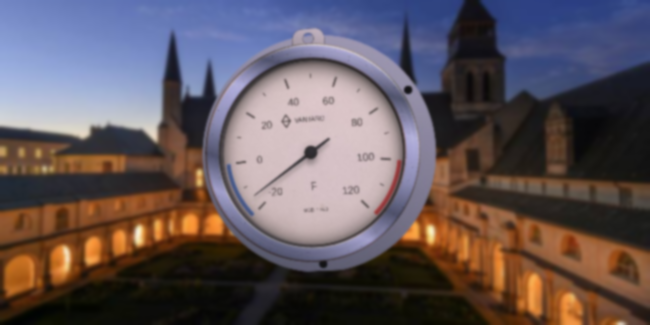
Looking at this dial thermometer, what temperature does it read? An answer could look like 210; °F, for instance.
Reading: -15; °F
